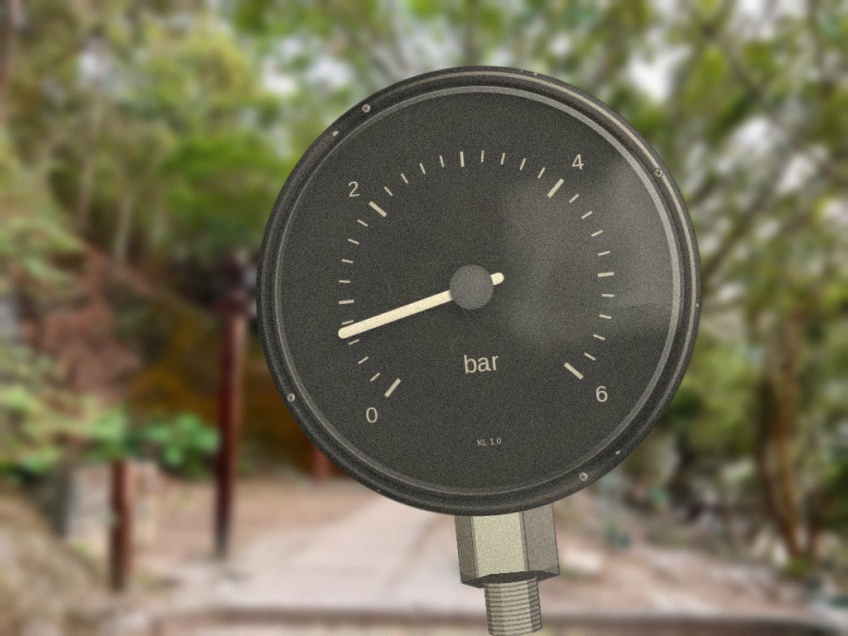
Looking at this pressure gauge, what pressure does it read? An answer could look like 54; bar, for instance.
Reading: 0.7; bar
